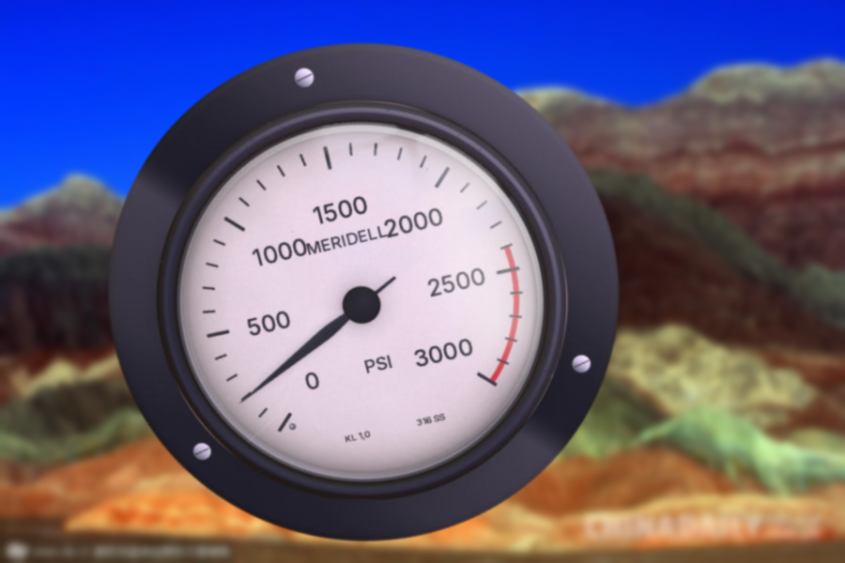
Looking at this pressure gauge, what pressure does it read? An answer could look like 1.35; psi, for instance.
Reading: 200; psi
